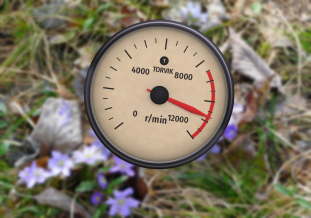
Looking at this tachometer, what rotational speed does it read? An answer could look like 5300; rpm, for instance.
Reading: 10750; rpm
